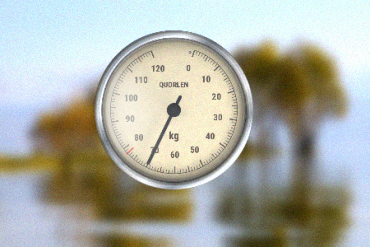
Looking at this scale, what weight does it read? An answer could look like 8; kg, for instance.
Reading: 70; kg
